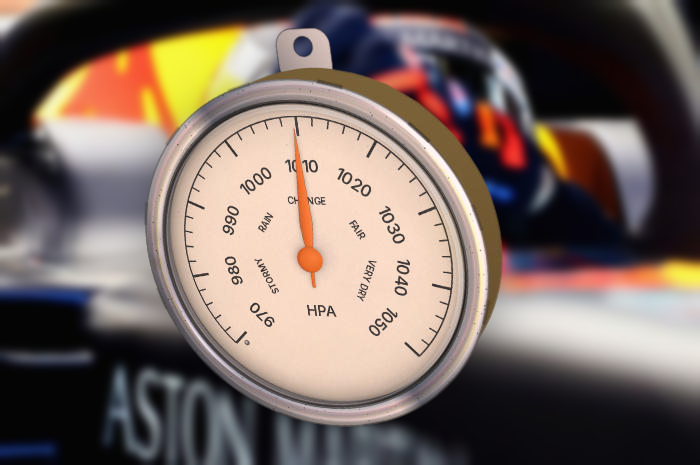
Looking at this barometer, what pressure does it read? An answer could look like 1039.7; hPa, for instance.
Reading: 1010; hPa
